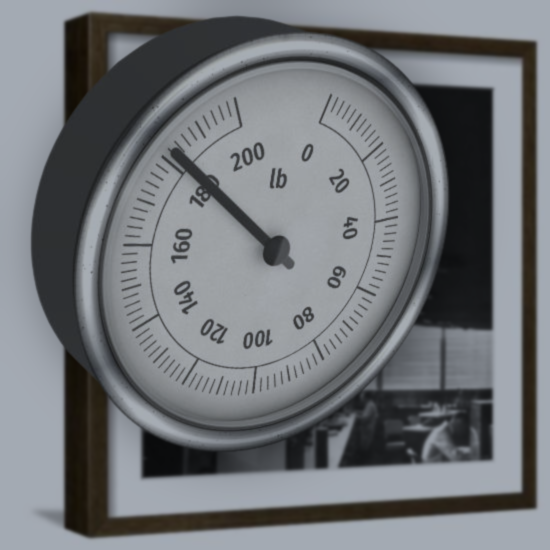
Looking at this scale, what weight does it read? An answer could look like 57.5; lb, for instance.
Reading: 182; lb
